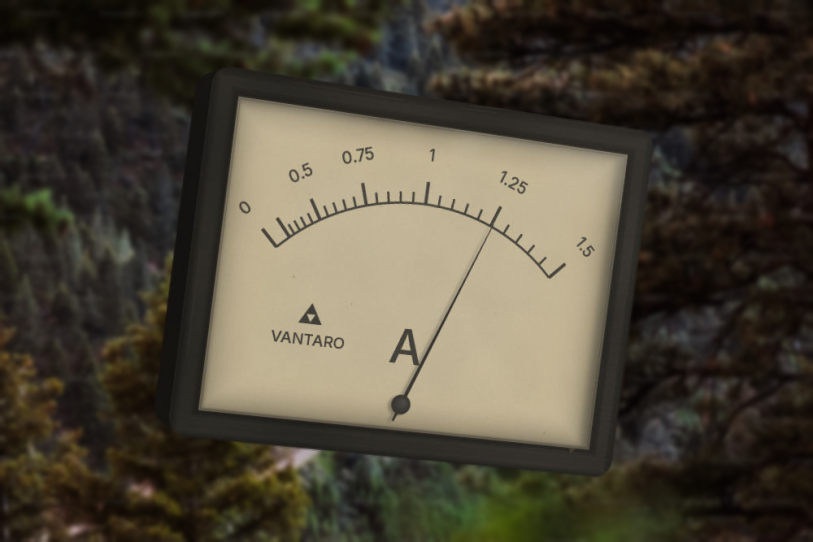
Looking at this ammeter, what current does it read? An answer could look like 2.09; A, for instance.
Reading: 1.25; A
